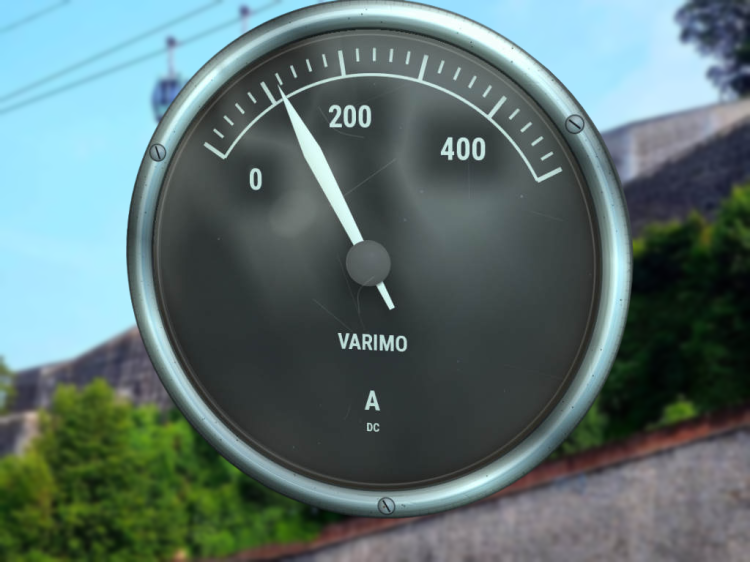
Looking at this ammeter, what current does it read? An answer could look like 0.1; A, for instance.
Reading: 120; A
